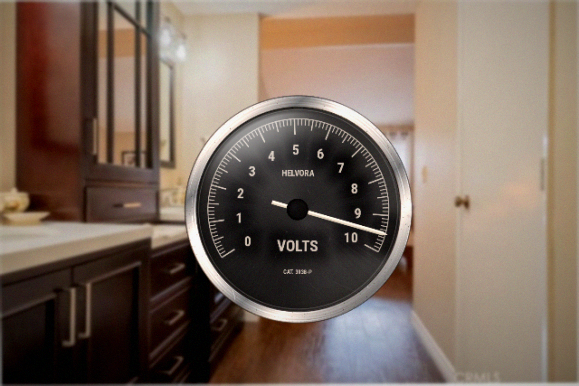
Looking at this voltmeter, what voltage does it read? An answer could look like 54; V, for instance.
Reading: 9.5; V
